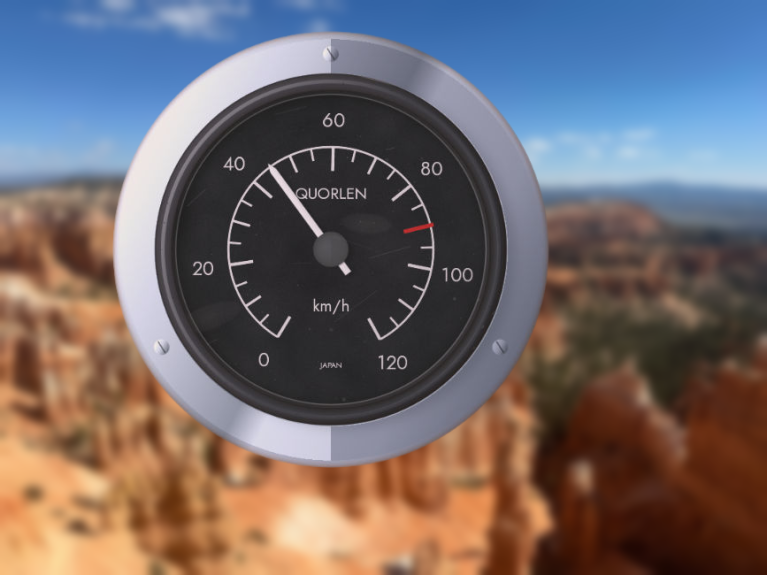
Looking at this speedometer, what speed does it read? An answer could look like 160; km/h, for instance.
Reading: 45; km/h
